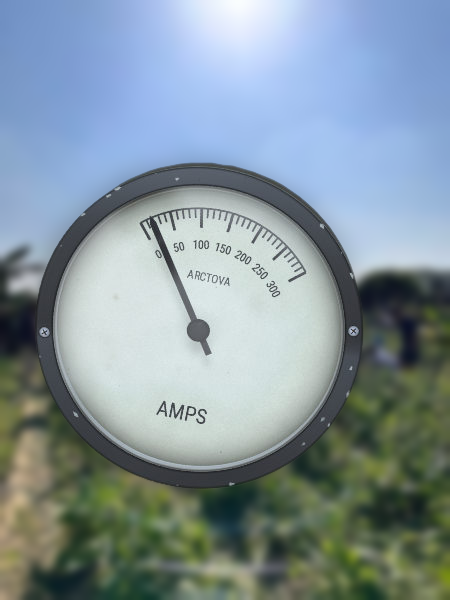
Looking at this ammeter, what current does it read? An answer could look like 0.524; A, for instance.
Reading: 20; A
